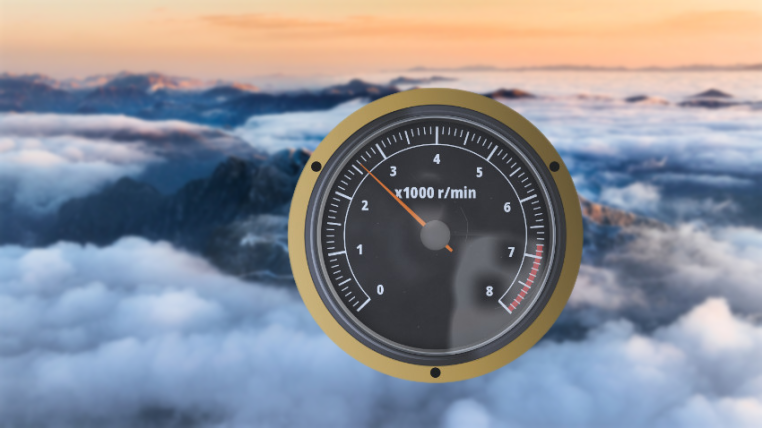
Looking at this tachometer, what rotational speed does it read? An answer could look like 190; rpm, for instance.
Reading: 2600; rpm
